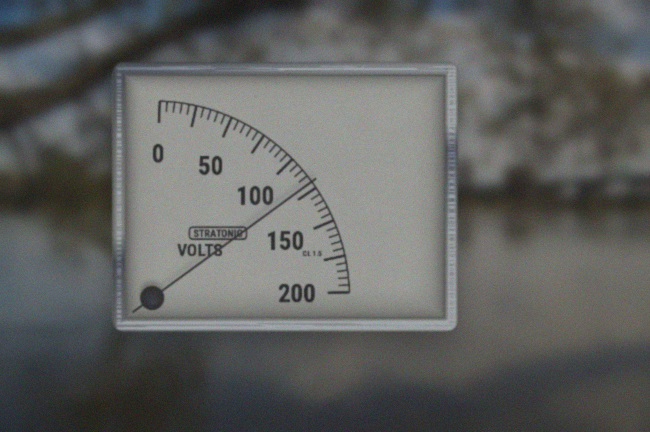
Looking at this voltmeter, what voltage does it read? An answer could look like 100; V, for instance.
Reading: 120; V
